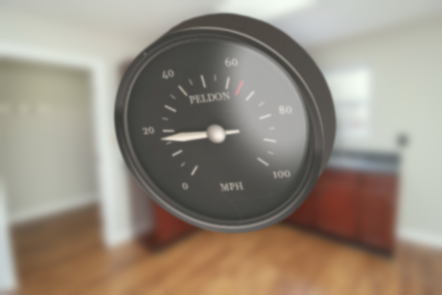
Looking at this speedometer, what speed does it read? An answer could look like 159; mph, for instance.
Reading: 17.5; mph
